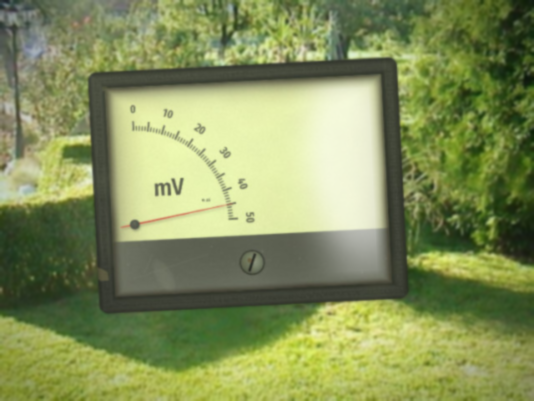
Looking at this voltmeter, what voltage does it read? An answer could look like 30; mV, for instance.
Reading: 45; mV
